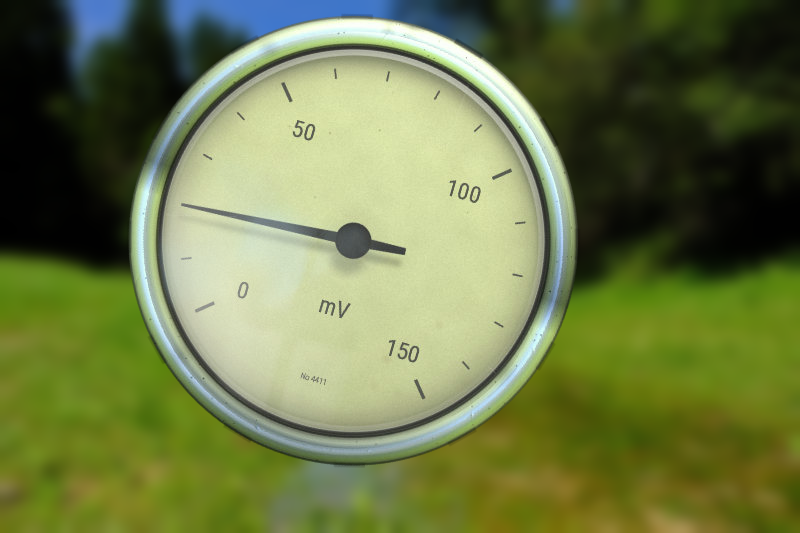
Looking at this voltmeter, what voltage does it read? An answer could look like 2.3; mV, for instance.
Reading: 20; mV
